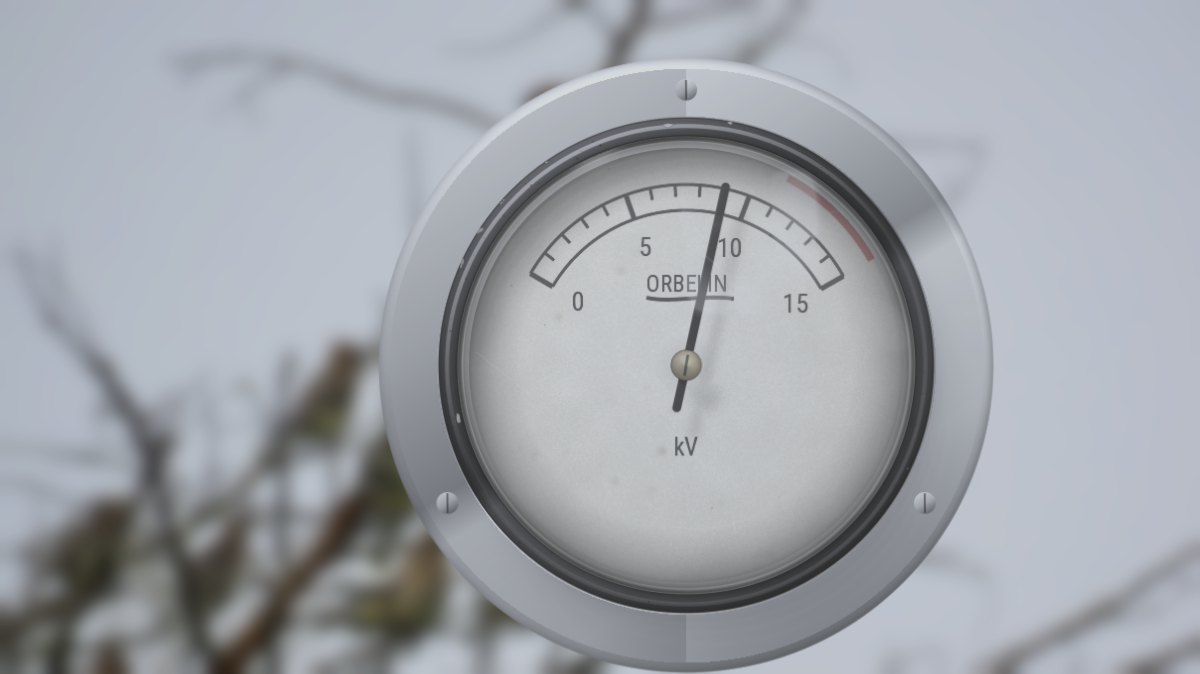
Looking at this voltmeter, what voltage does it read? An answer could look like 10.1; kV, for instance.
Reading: 9; kV
